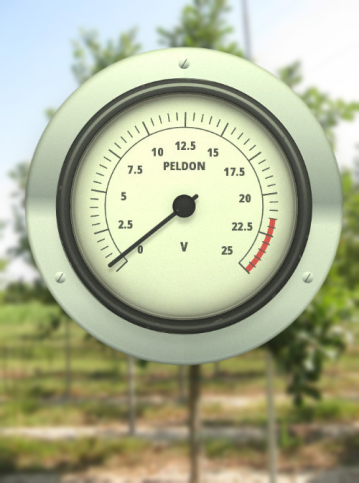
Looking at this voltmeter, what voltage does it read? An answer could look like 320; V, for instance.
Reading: 0.5; V
